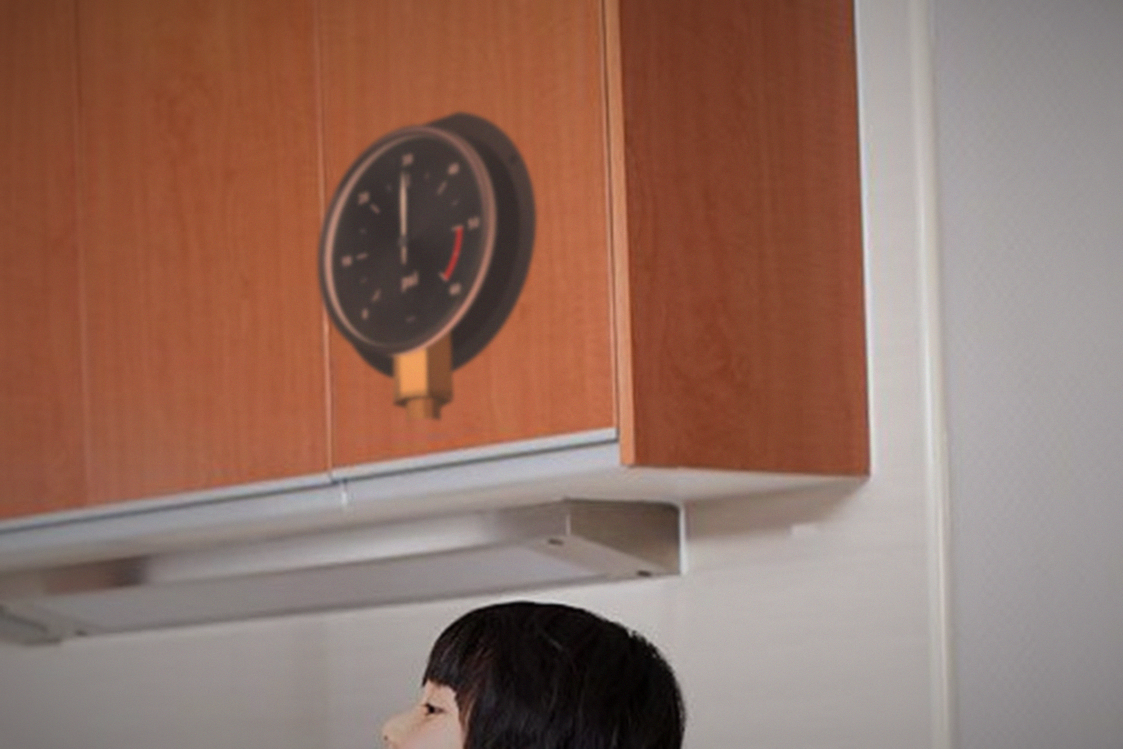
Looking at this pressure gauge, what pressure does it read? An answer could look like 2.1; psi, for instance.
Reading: 30; psi
